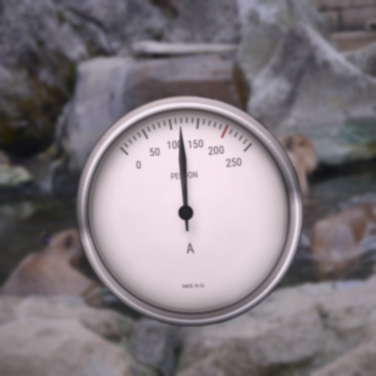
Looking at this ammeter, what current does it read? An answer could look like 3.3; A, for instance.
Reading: 120; A
